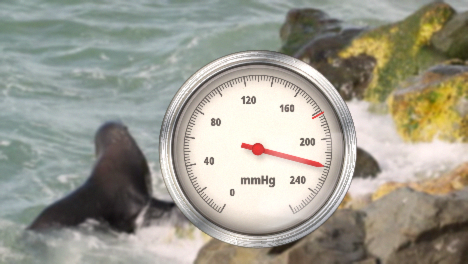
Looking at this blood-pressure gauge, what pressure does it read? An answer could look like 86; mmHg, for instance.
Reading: 220; mmHg
